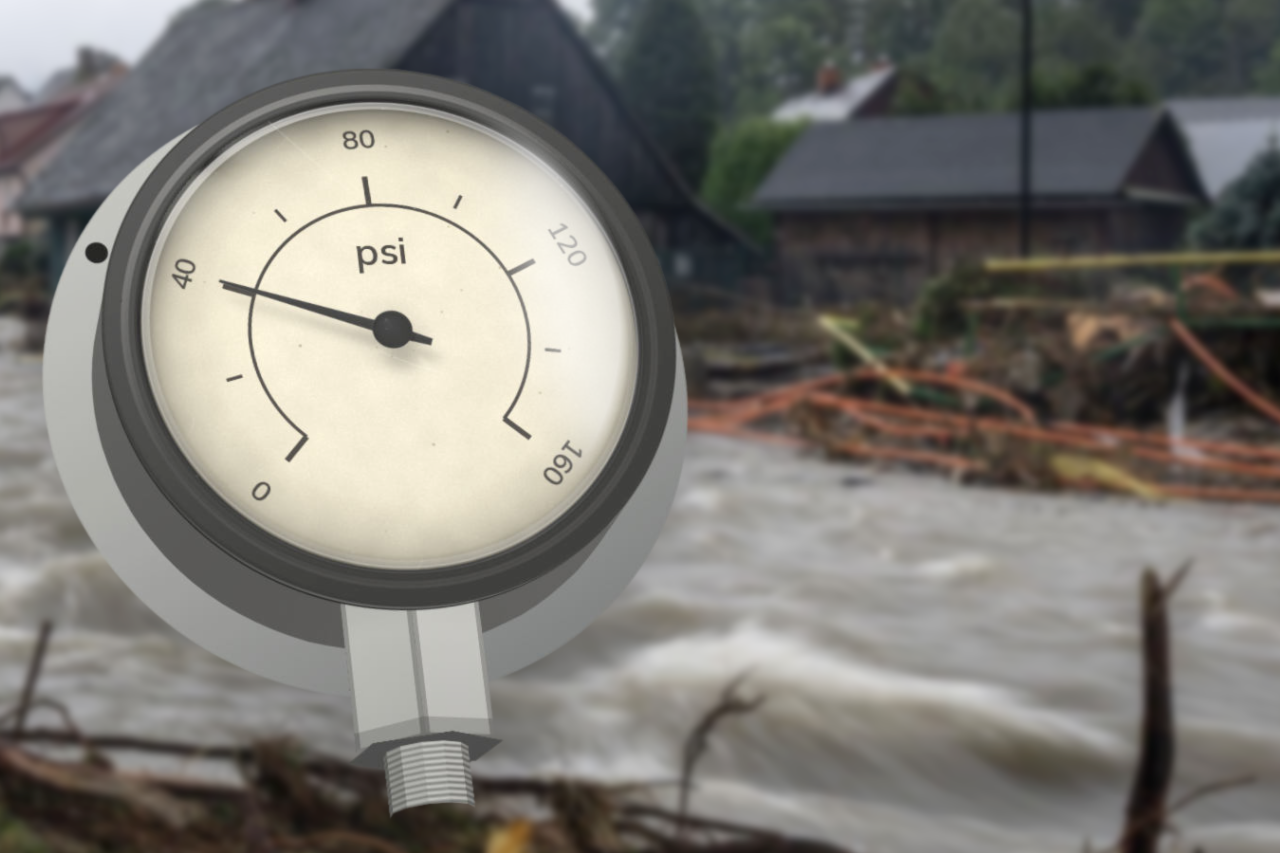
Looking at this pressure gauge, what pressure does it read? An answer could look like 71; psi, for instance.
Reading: 40; psi
